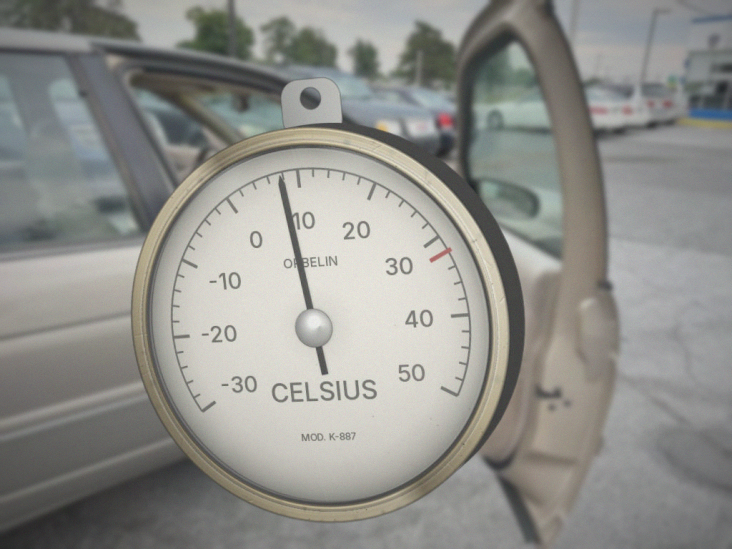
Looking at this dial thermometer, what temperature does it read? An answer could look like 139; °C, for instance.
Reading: 8; °C
